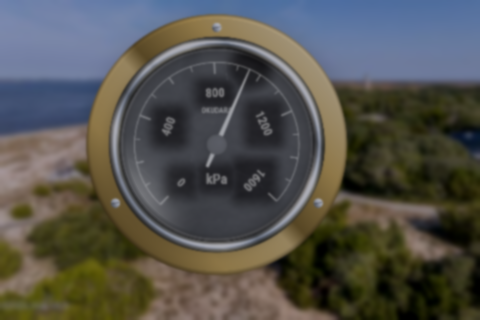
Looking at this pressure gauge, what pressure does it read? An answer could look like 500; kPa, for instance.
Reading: 950; kPa
